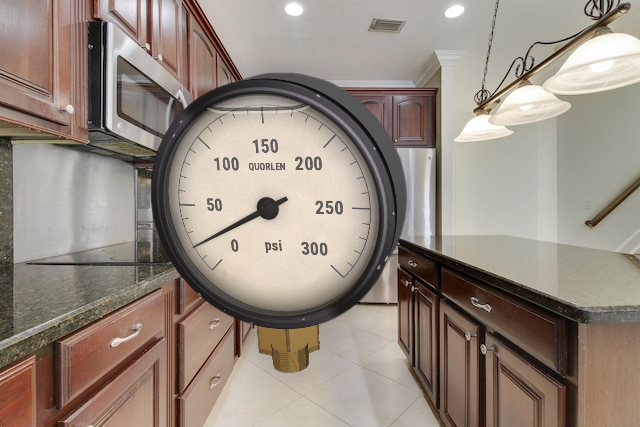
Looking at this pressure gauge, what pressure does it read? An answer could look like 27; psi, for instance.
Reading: 20; psi
